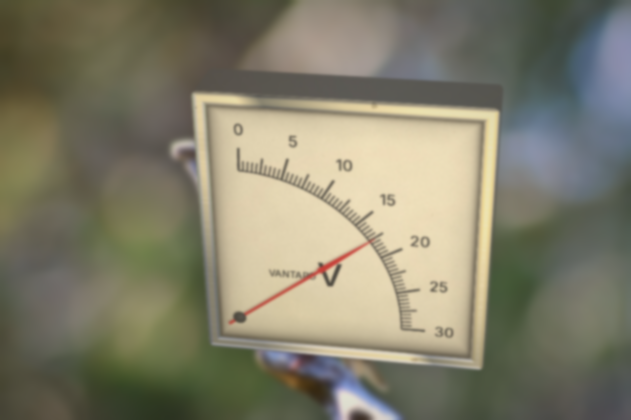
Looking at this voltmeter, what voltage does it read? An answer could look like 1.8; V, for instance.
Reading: 17.5; V
